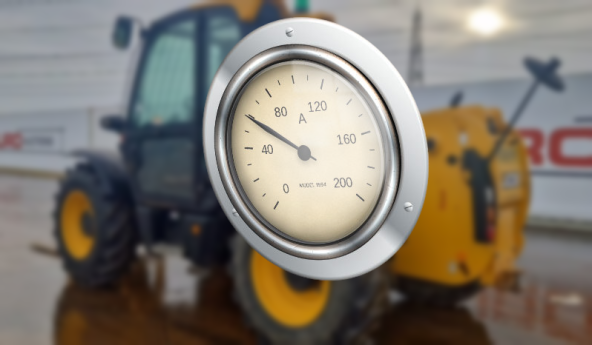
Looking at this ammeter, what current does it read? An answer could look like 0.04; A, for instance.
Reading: 60; A
